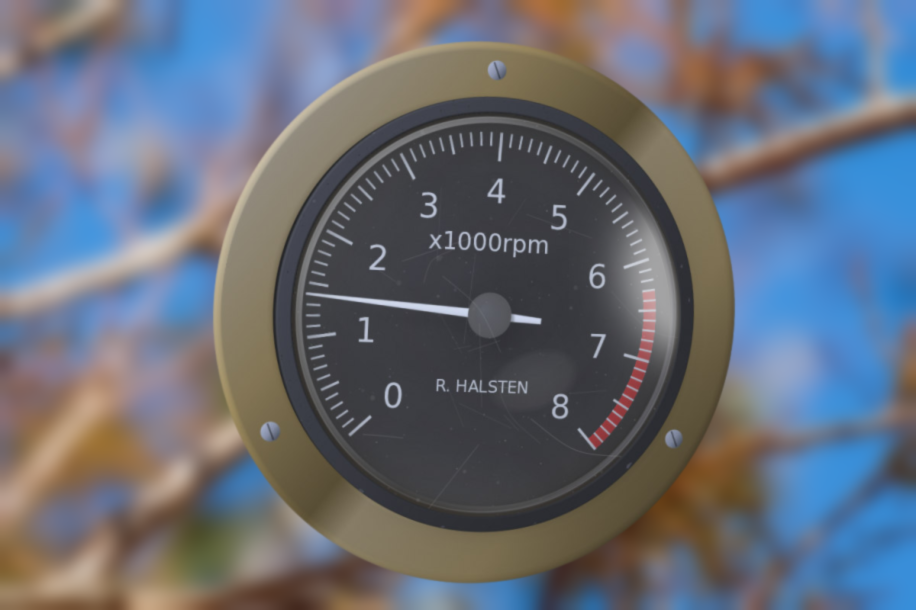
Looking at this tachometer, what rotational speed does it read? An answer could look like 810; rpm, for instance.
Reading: 1400; rpm
